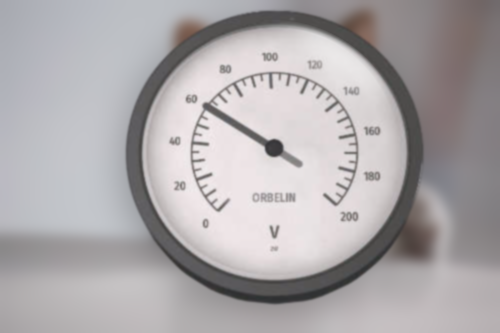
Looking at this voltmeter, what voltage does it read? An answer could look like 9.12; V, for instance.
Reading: 60; V
